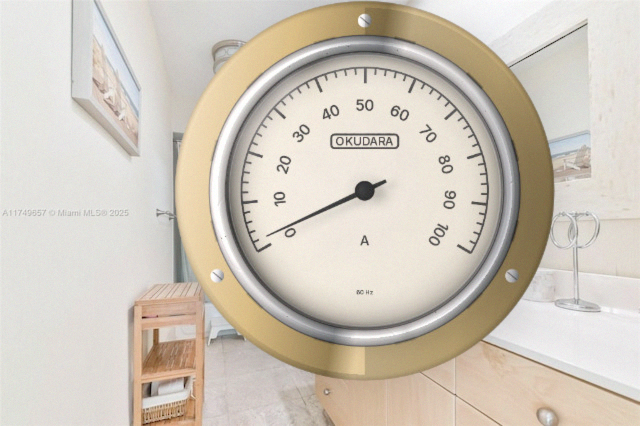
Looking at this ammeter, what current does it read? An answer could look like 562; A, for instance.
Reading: 2; A
